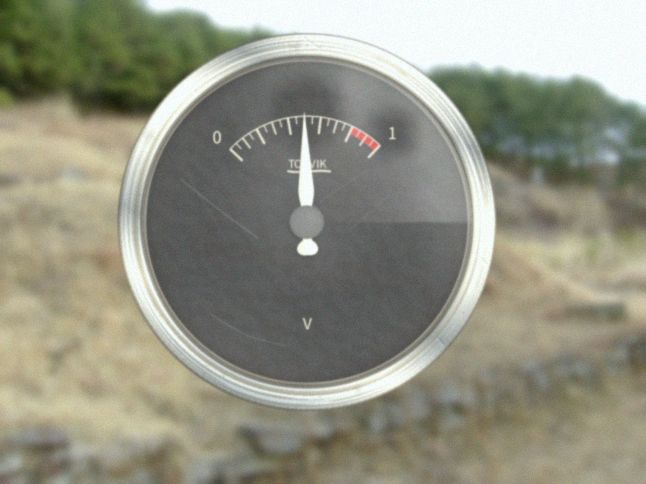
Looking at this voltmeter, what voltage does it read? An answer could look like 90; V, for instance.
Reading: 0.5; V
